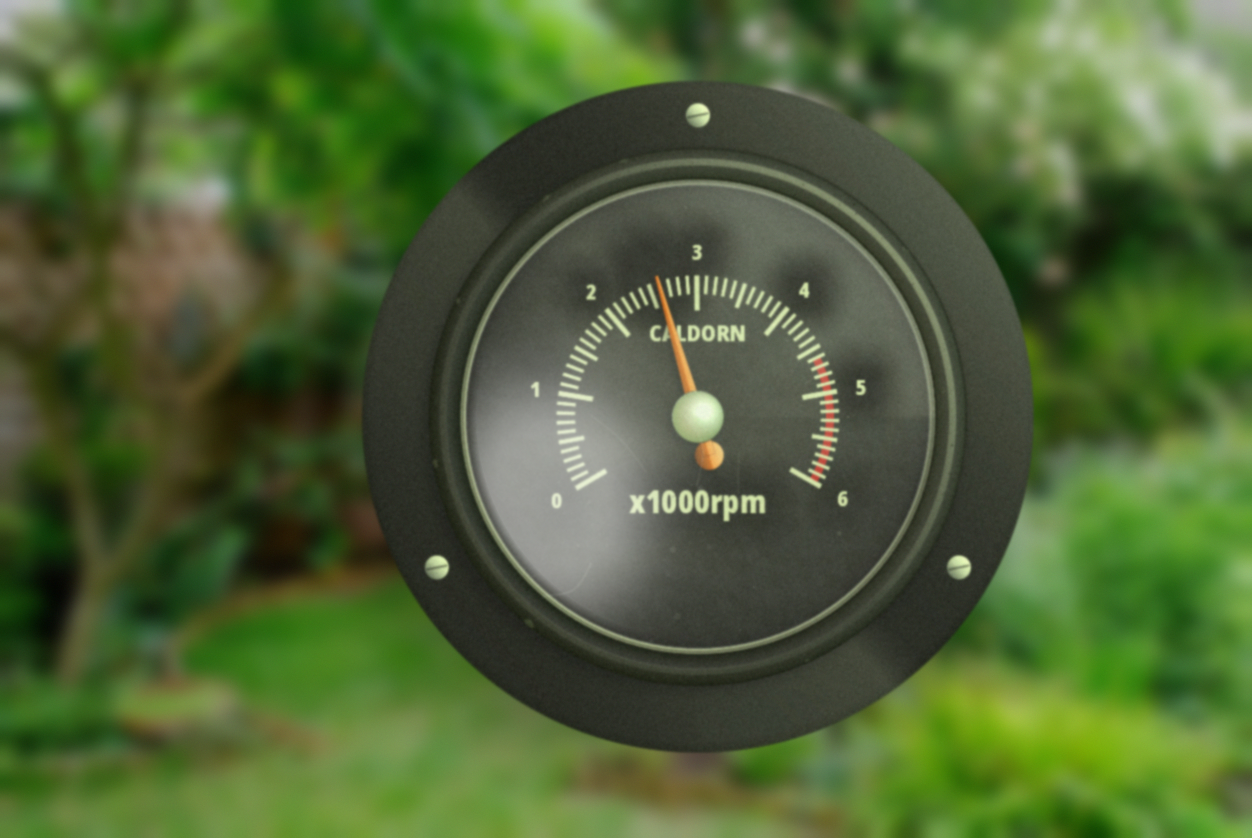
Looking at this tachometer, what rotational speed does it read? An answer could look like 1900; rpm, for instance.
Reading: 2600; rpm
